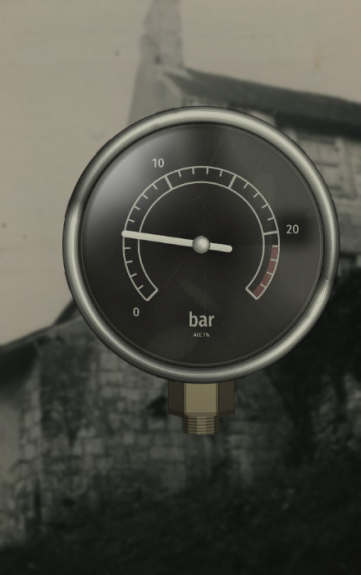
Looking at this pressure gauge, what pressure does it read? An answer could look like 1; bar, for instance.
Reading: 5; bar
